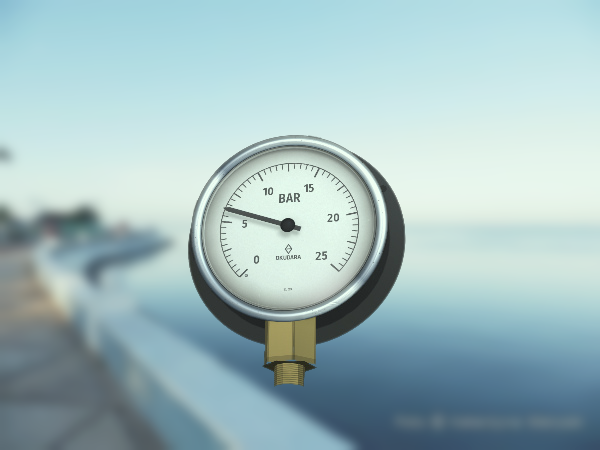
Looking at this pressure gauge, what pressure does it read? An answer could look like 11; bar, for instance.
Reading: 6; bar
